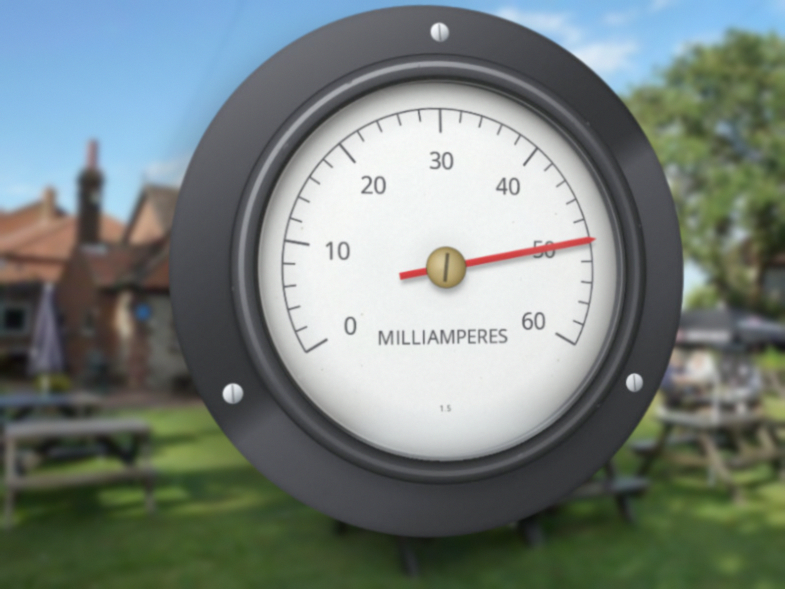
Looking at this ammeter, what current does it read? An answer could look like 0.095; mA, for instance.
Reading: 50; mA
